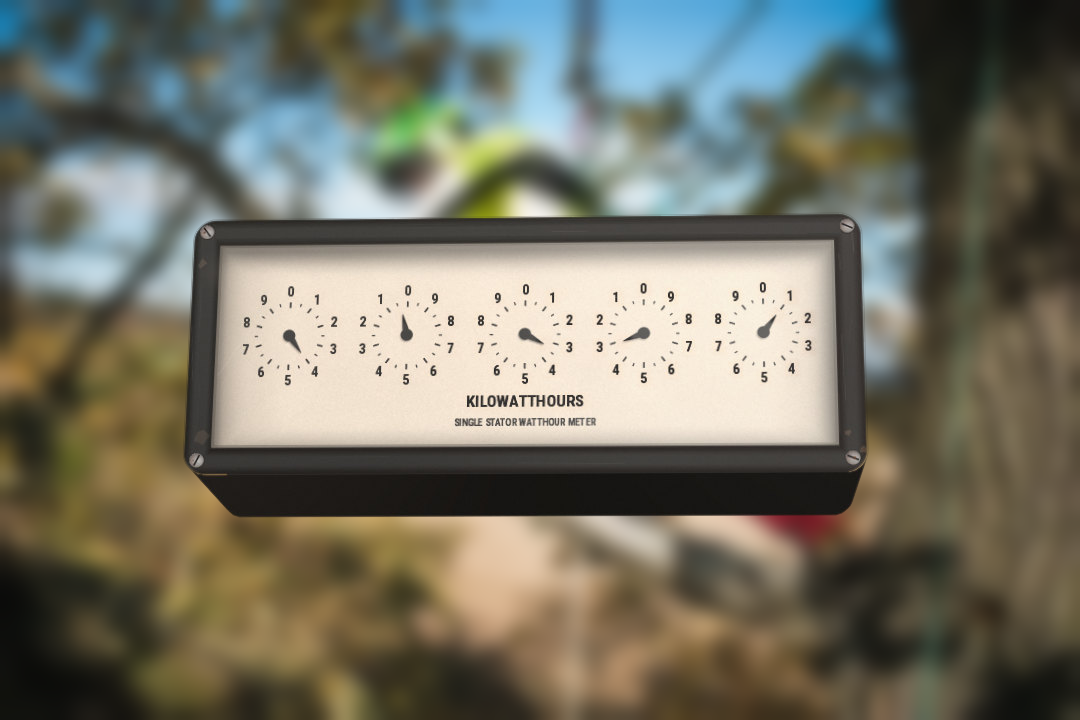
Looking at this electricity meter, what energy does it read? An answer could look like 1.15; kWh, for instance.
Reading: 40331; kWh
